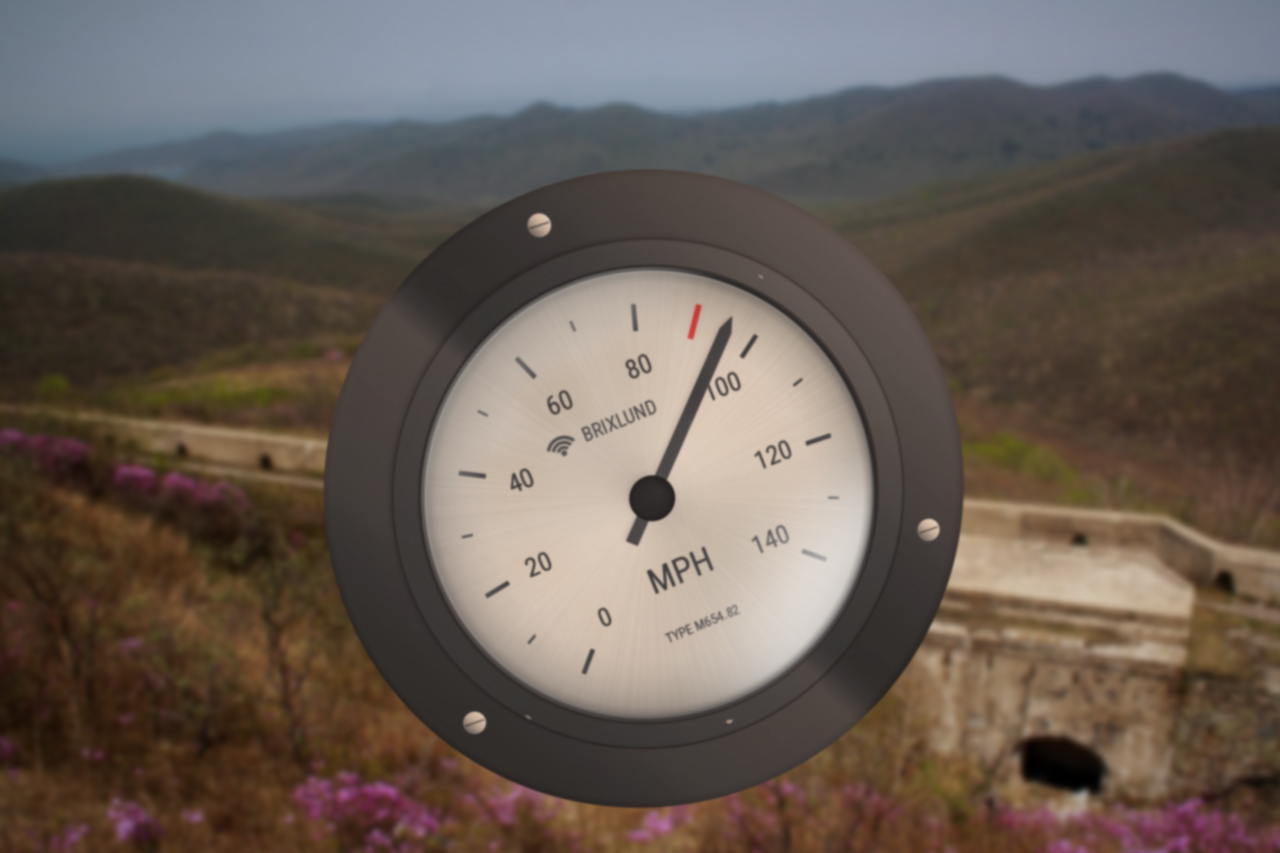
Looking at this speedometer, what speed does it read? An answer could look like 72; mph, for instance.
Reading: 95; mph
